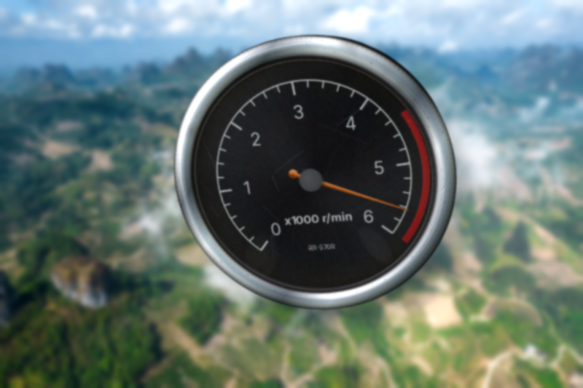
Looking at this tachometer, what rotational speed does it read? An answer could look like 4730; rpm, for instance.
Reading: 5600; rpm
